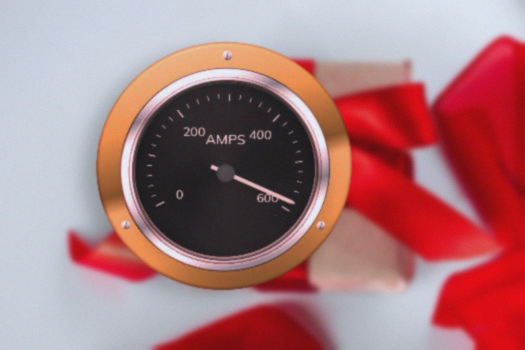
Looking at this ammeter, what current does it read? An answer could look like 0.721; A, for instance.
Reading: 580; A
